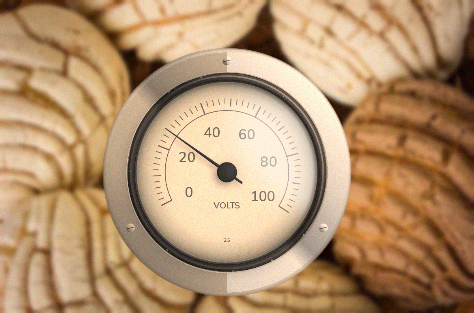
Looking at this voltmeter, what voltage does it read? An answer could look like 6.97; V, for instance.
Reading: 26; V
